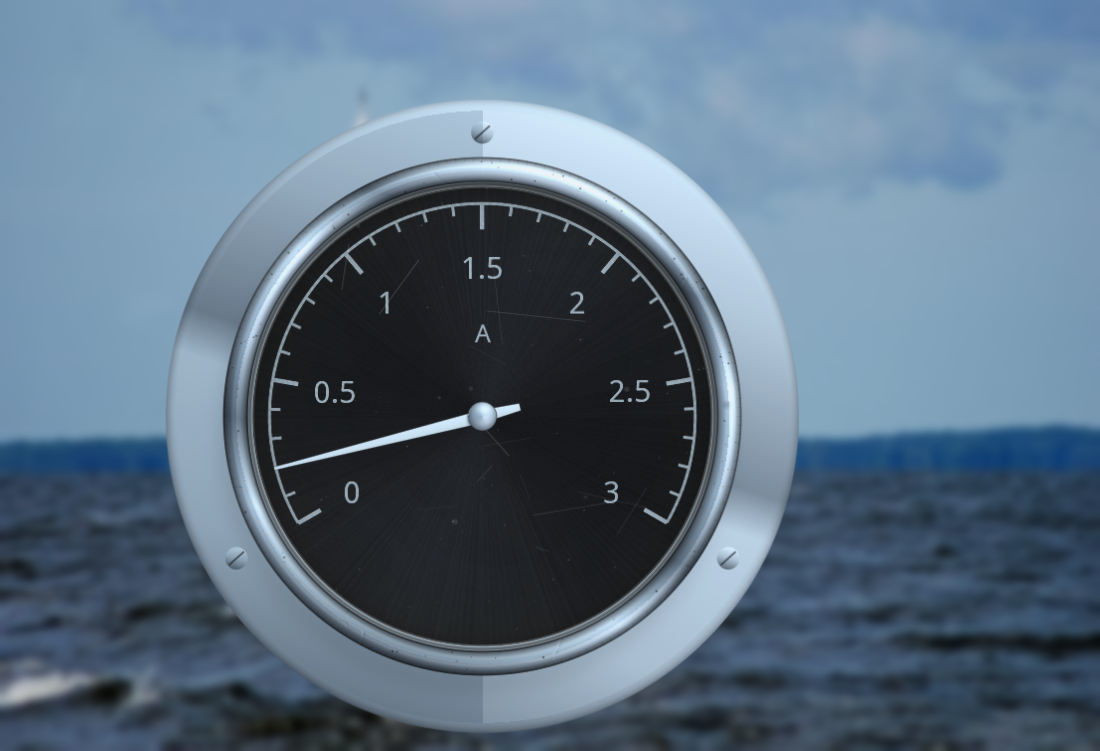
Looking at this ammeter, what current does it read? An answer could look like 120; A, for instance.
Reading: 0.2; A
